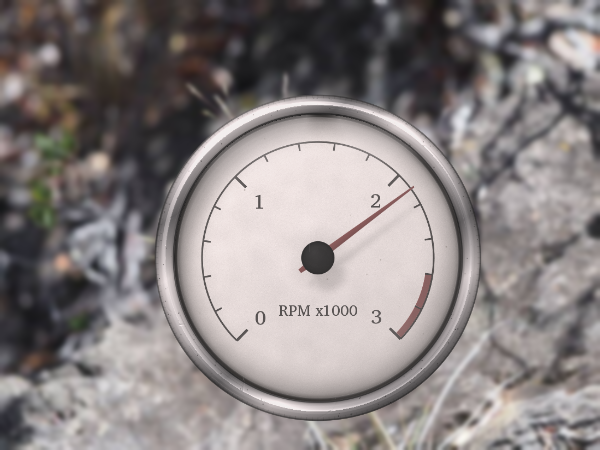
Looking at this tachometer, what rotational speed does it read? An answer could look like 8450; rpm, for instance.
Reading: 2100; rpm
